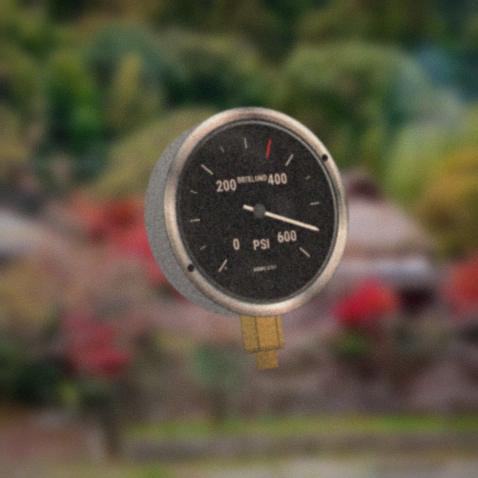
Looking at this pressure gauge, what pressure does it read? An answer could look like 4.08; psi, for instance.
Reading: 550; psi
